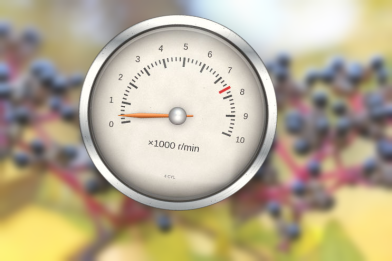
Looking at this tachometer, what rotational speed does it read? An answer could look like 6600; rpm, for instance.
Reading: 400; rpm
